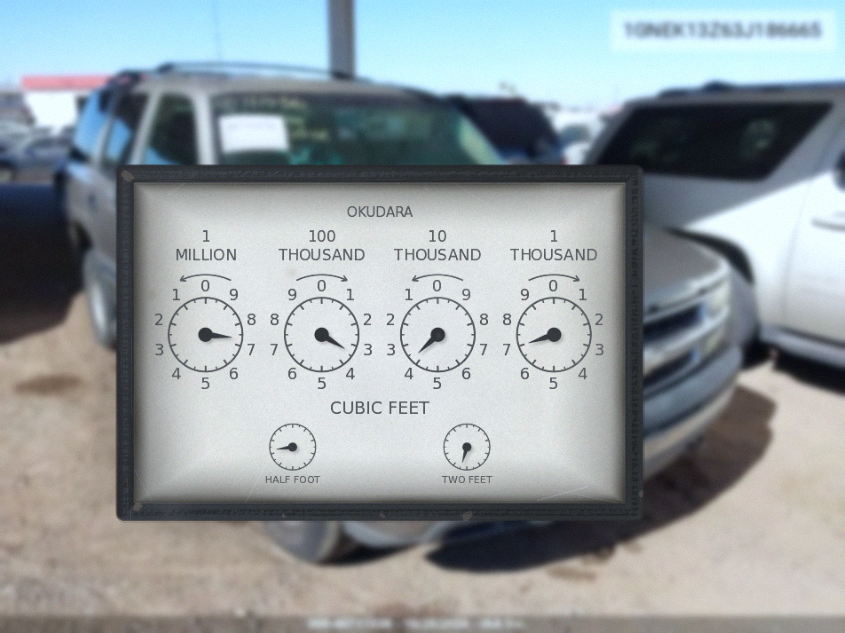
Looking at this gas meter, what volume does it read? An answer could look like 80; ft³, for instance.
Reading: 733700; ft³
